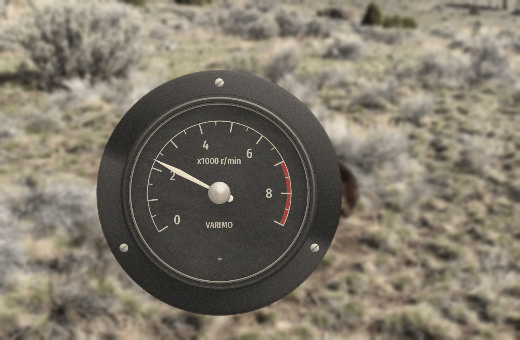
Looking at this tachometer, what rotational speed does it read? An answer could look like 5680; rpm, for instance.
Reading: 2250; rpm
